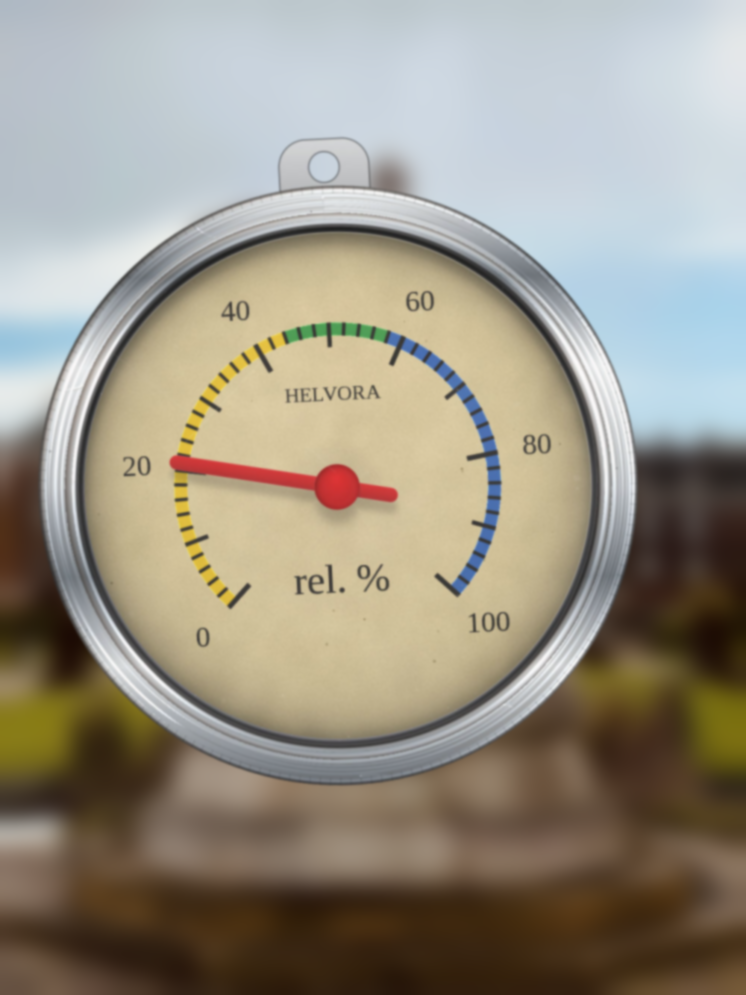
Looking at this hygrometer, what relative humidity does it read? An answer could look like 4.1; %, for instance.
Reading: 21; %
